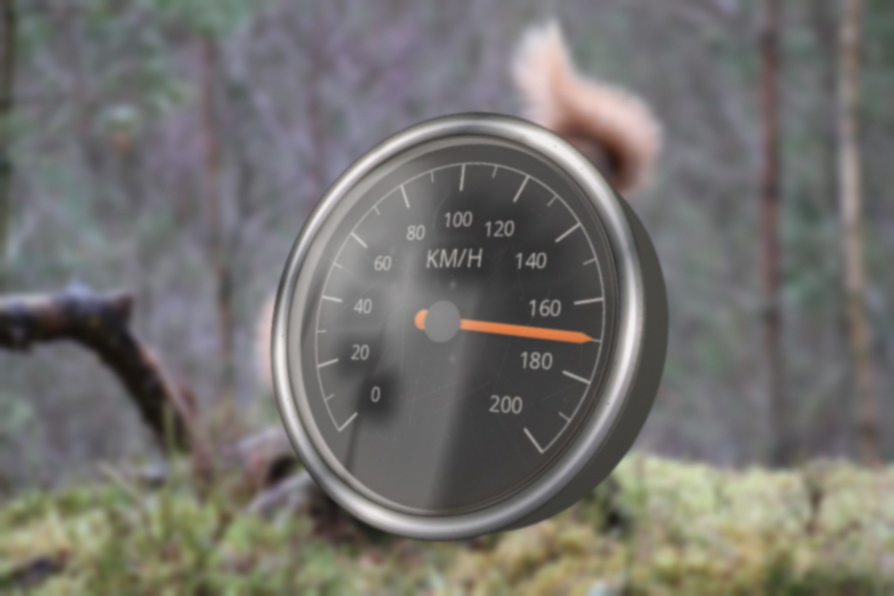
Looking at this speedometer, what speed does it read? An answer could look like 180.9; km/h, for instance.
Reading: 170; km/h
